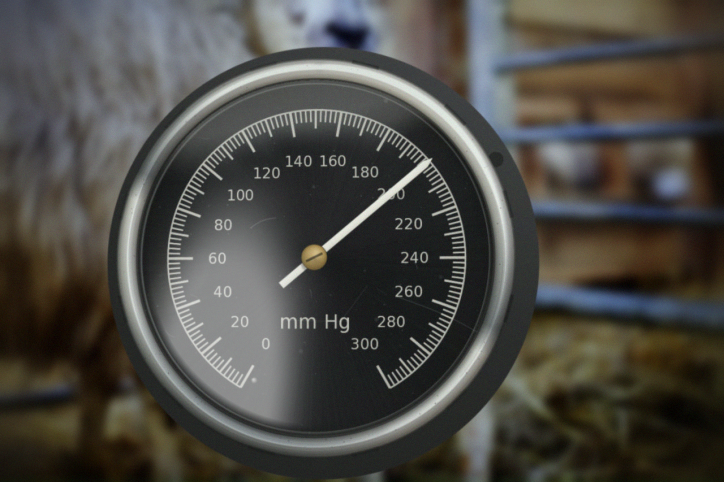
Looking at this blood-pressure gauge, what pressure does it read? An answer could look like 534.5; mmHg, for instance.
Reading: 200; mmHg
